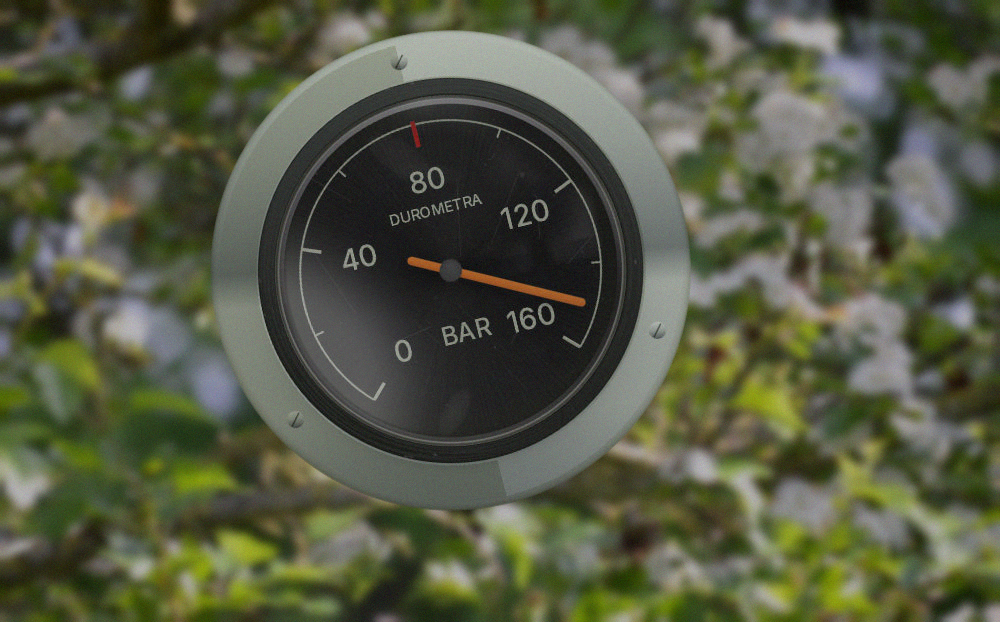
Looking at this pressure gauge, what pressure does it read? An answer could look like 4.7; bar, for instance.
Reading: 150; bar
